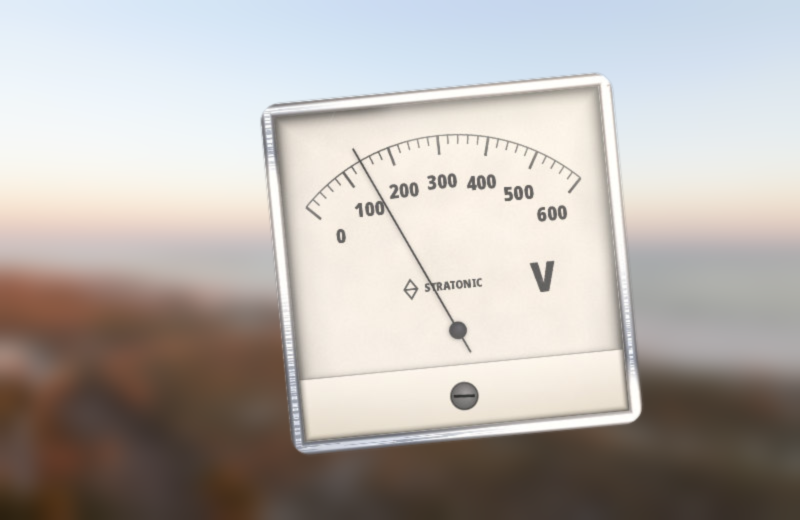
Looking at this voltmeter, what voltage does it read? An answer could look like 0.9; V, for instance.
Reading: 140; V
